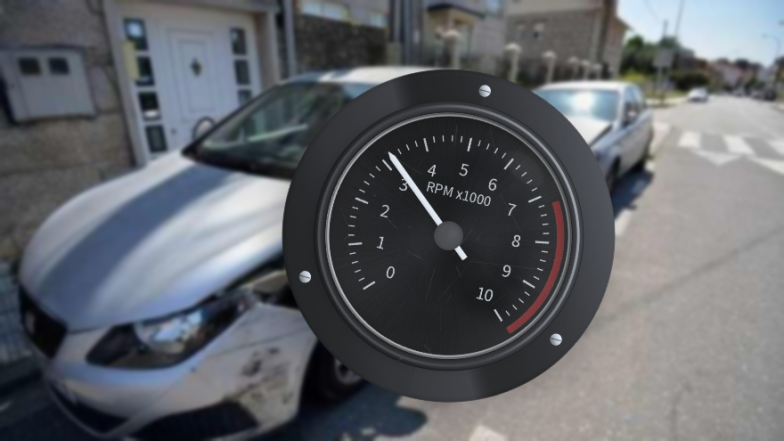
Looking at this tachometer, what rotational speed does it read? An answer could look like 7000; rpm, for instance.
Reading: 3200; rpm
